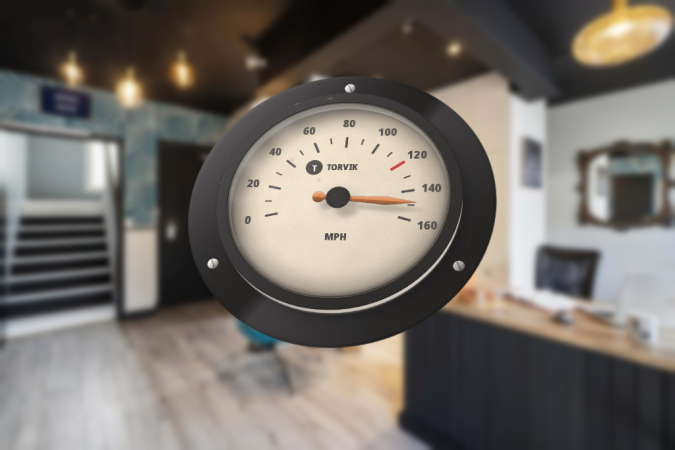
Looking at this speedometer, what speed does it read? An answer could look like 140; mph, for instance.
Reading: 150; mph
